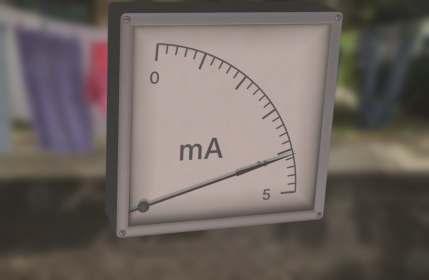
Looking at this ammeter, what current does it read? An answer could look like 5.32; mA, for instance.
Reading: 4.1; mA
